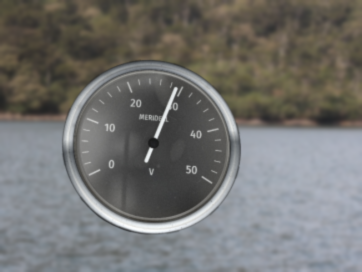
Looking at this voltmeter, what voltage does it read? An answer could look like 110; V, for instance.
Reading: 29; V
